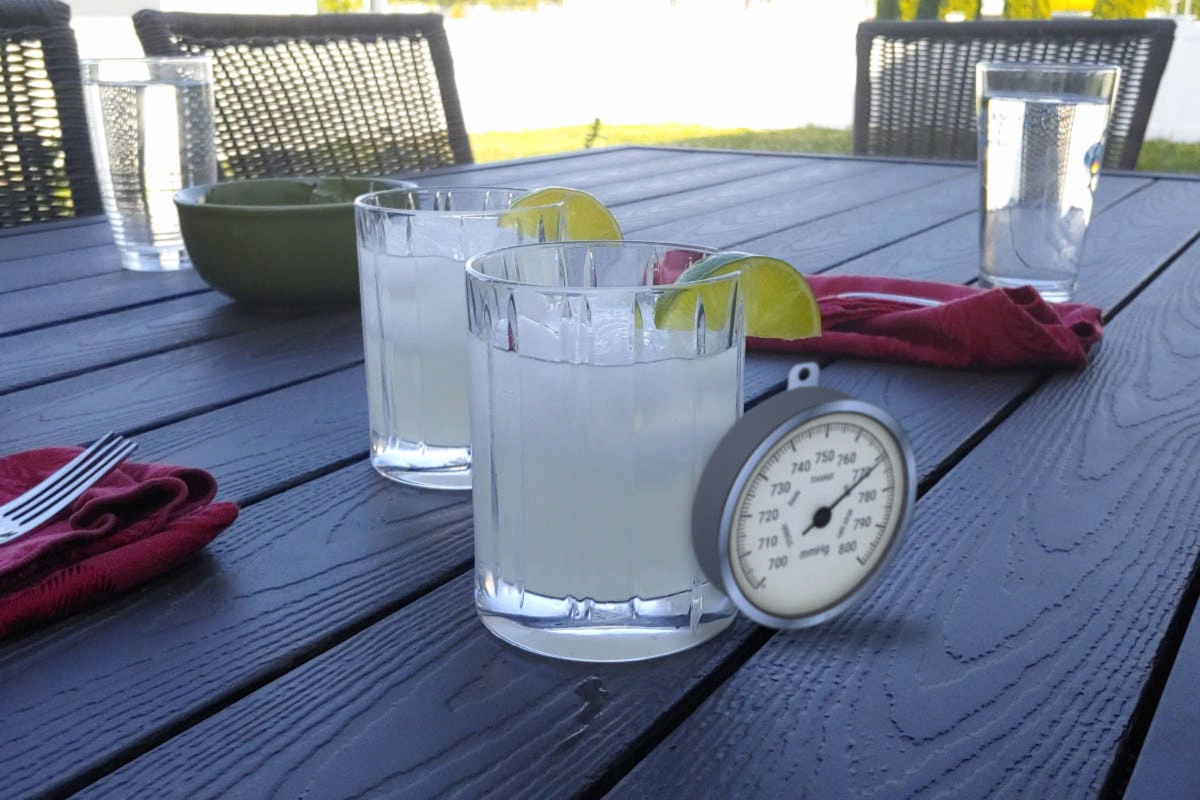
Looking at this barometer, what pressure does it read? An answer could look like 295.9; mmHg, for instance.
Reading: 770; mmHg
